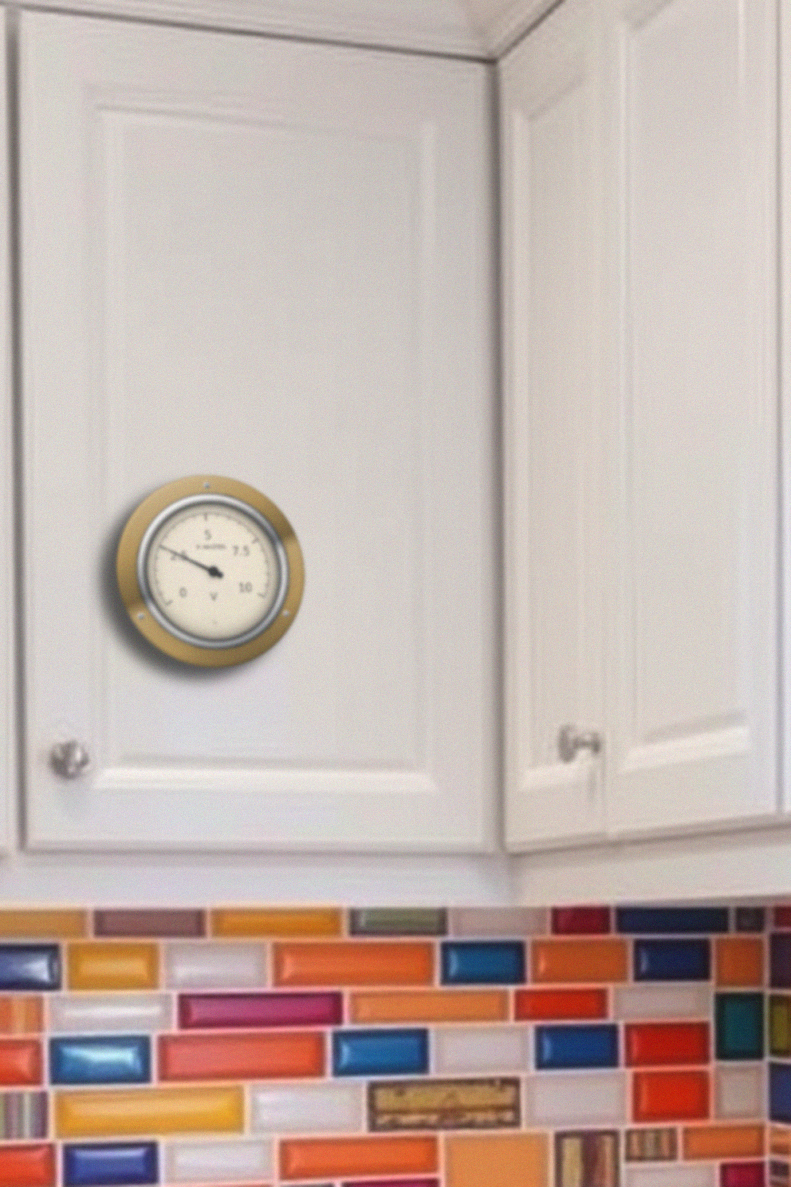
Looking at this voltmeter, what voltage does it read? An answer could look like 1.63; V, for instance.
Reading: 2.5; V
